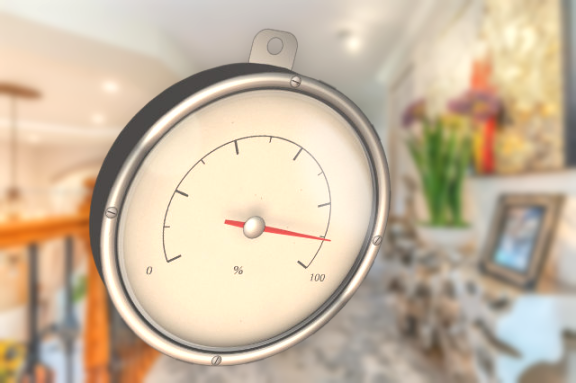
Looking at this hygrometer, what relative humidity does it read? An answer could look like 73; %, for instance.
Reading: 90; %
